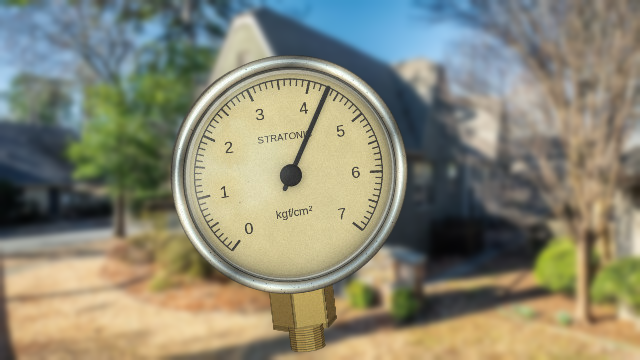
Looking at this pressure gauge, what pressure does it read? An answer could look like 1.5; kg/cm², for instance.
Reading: 4.3; kg/cm²
